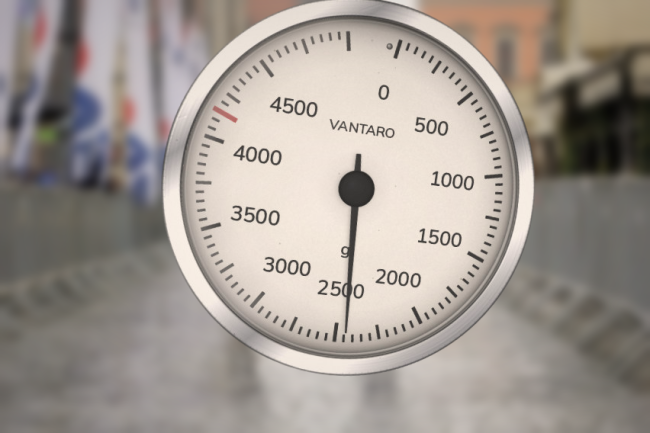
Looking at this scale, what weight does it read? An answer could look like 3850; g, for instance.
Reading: 2450; g
